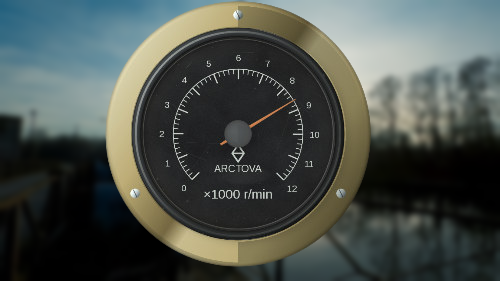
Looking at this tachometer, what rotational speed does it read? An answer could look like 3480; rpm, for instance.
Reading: 8600; rpm
